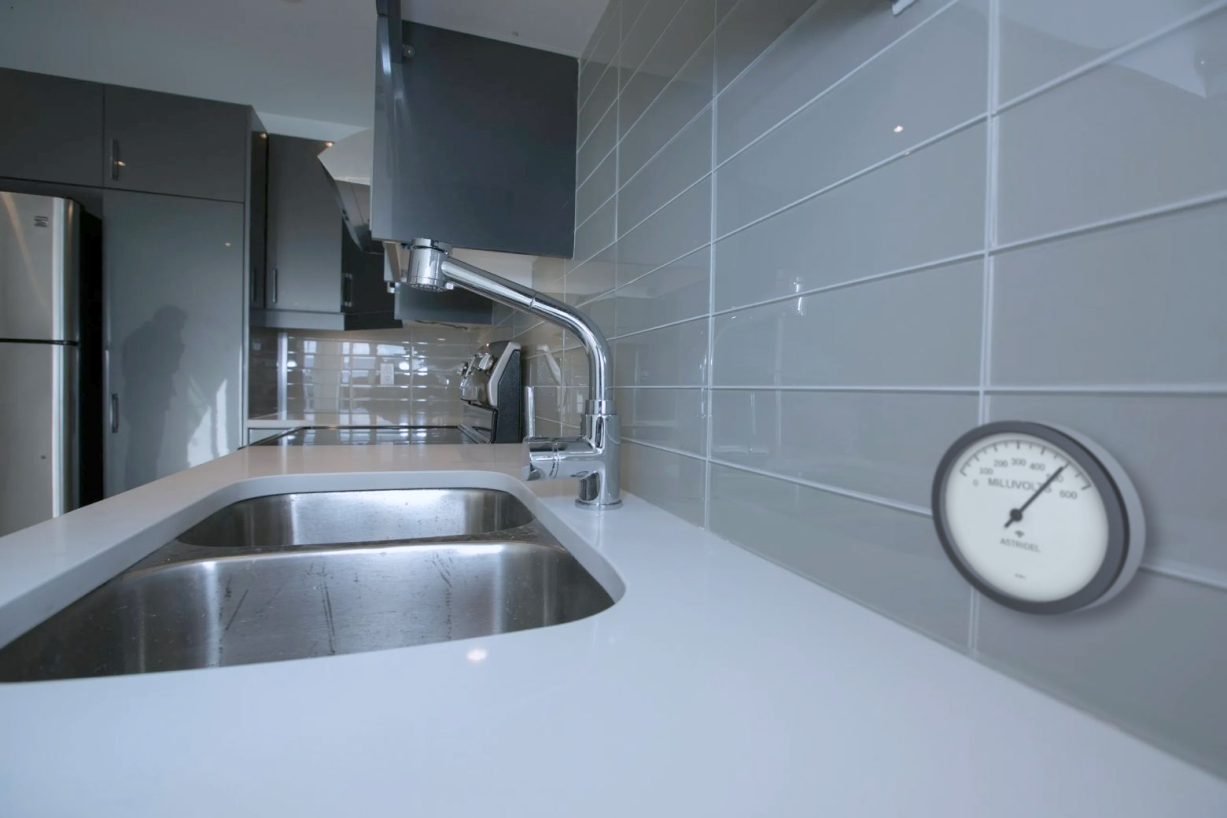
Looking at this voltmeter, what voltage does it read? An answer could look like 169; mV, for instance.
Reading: 500; mV
